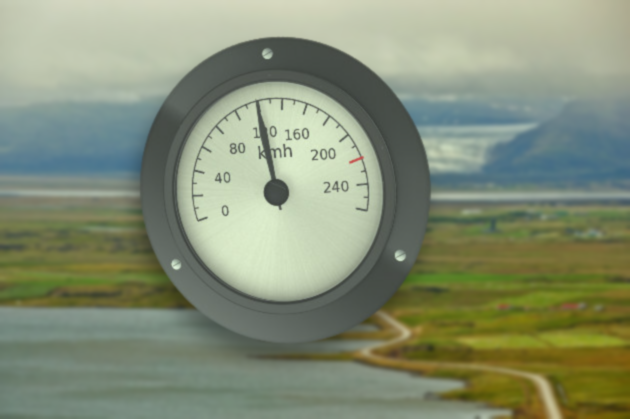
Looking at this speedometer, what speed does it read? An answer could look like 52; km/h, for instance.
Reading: 120; km/h
